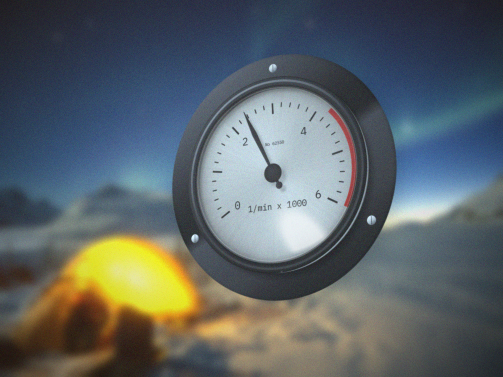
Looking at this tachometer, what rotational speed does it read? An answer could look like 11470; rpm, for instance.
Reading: 2400; rpm
